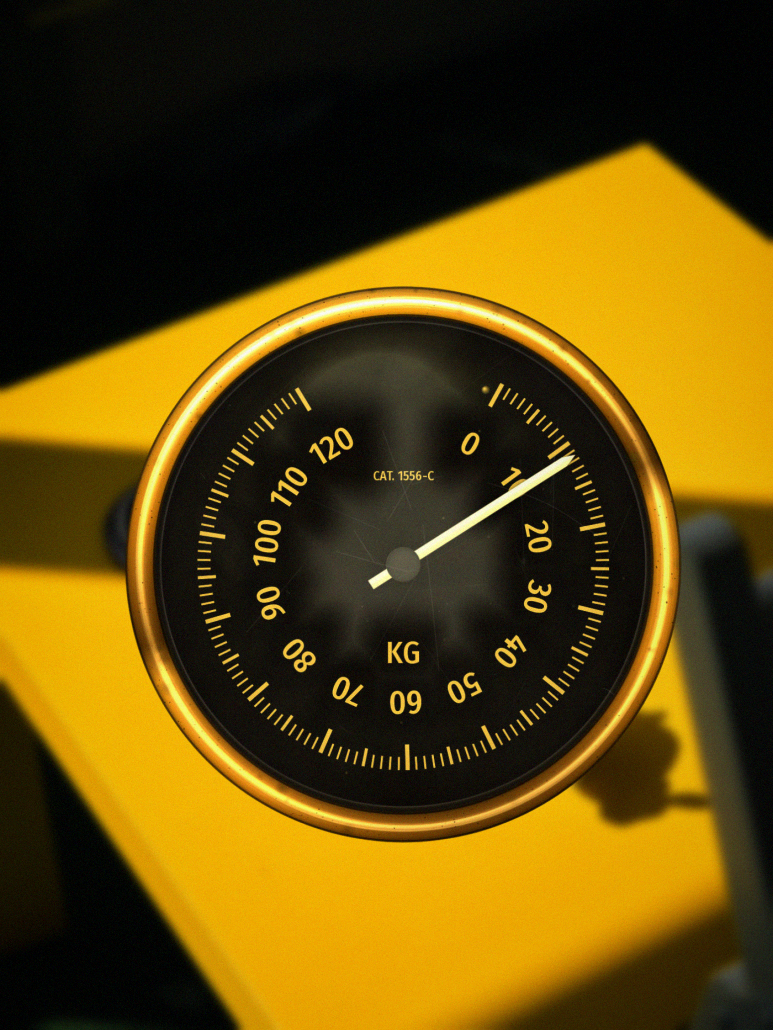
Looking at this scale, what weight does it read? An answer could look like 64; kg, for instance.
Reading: 11.5; kg
